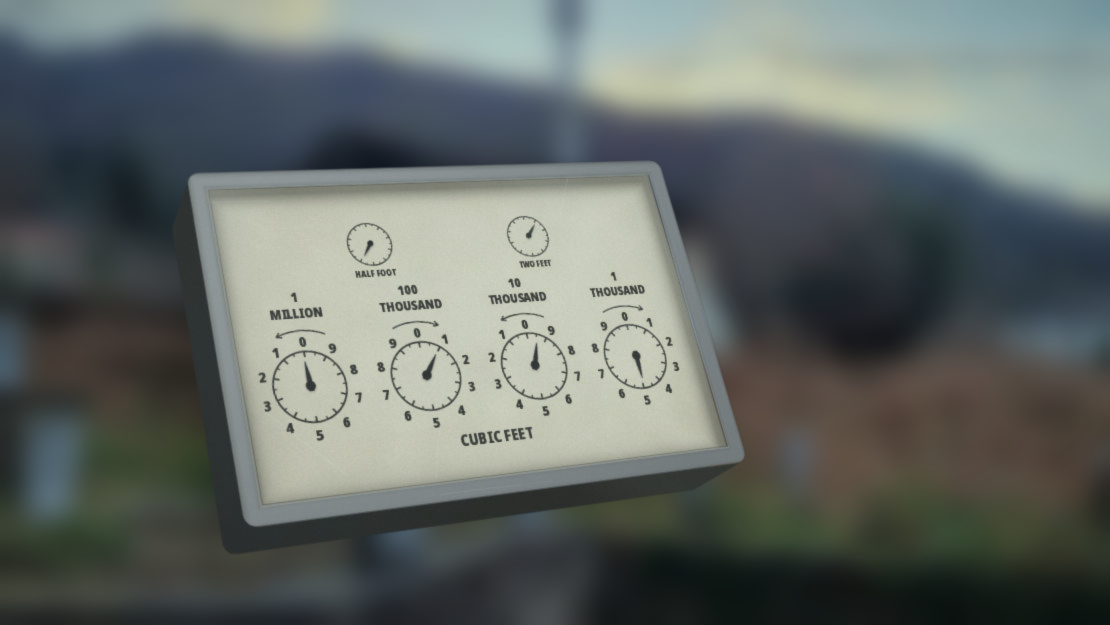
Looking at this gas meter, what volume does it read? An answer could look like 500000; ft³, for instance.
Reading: 9500; ft³
